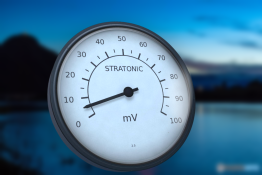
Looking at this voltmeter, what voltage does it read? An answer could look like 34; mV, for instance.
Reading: 5; mV
